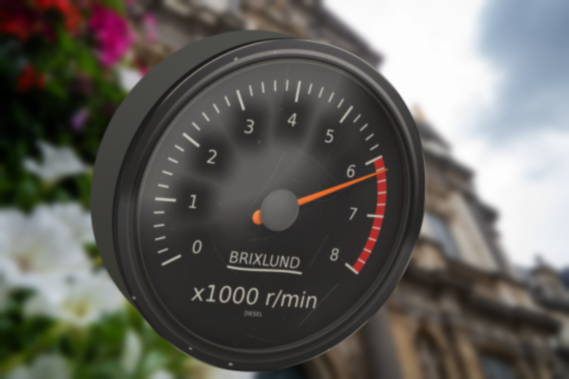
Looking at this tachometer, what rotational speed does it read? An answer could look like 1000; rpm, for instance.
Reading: 6200; rpm
